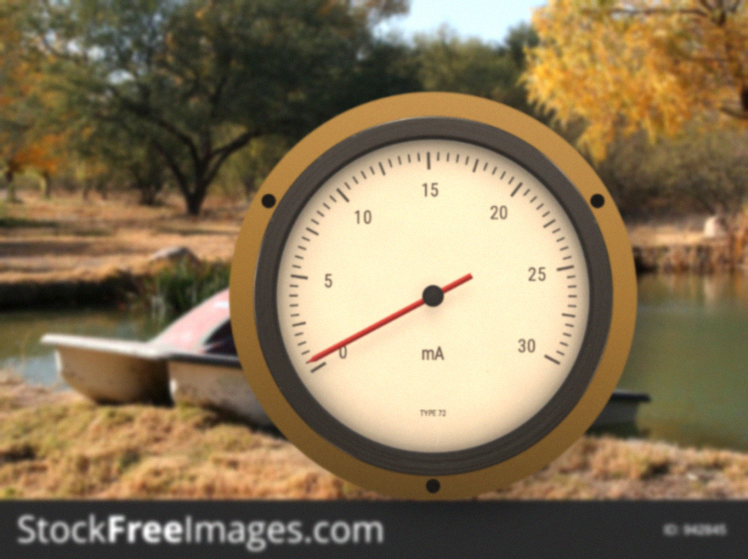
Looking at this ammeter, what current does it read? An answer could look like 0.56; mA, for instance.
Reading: 0.5; mA
